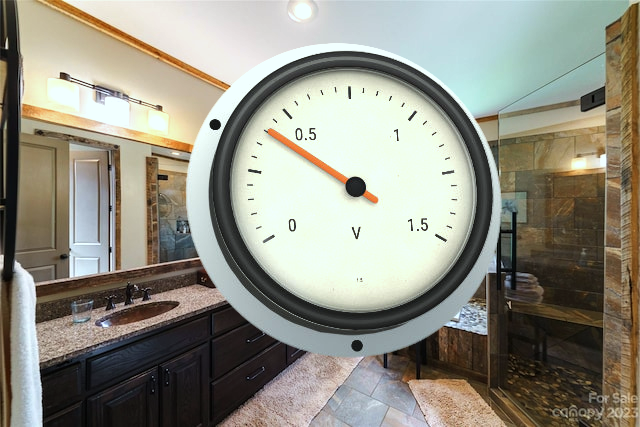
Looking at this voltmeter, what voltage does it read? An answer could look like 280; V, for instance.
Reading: 0.4; V
